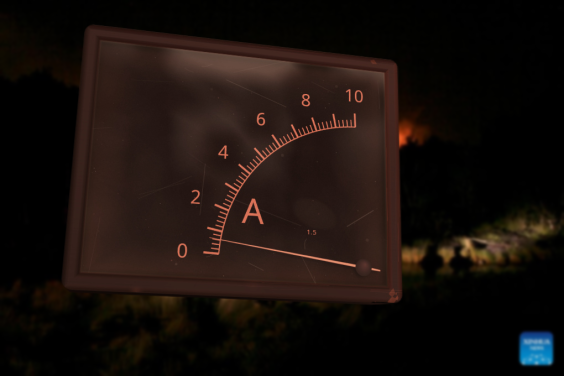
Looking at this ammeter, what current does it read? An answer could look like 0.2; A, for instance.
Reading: 0.6; A
